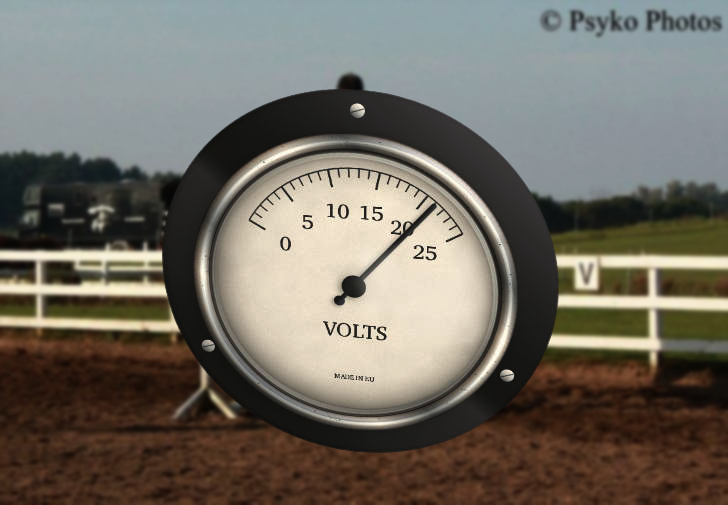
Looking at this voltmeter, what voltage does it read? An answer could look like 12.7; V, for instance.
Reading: 21; V
